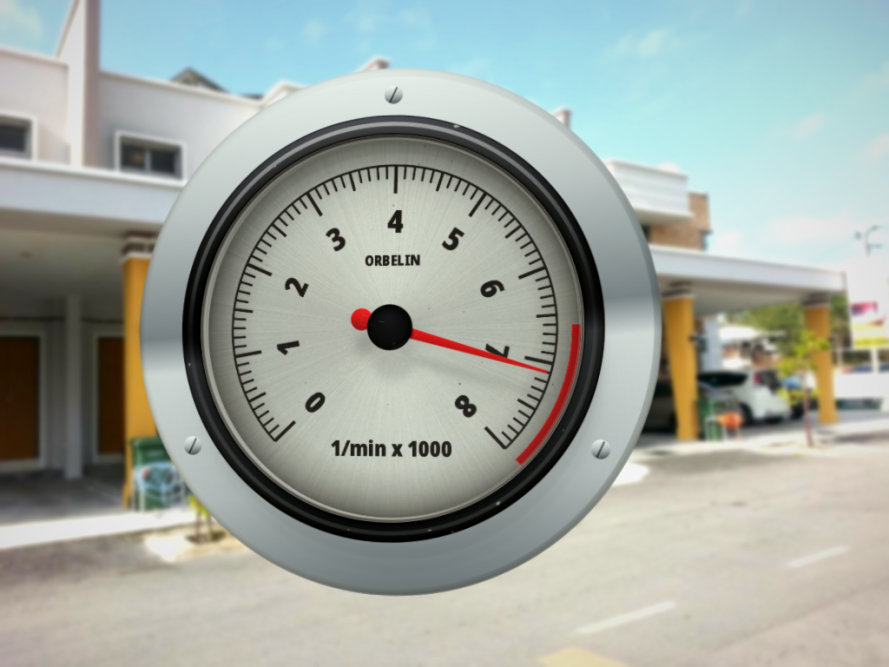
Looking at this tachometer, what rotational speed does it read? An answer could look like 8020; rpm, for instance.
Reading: 7100; rpm
